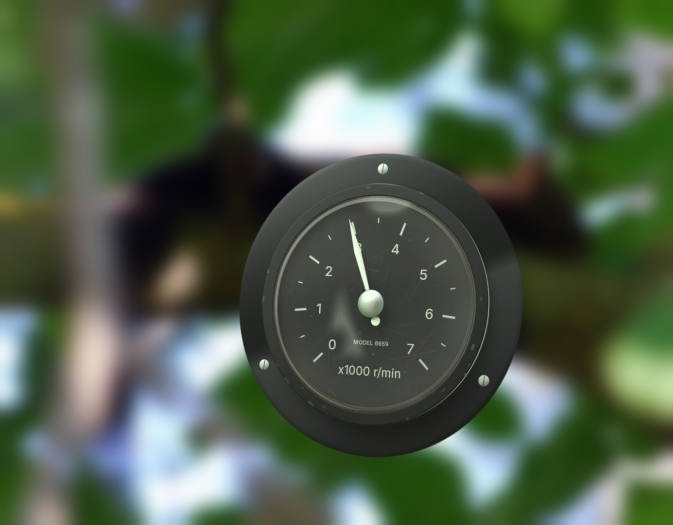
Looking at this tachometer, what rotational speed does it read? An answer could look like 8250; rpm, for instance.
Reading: 3000; rpm
